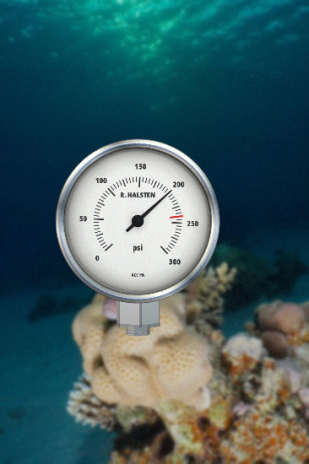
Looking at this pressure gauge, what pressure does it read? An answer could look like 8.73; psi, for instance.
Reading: 200; psi
